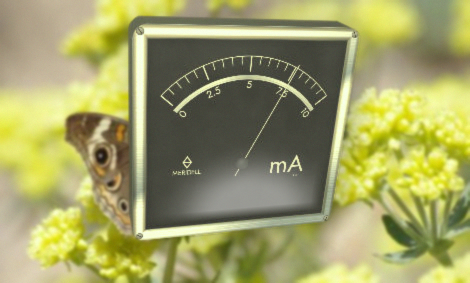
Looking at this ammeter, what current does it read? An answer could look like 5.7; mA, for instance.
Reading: 7.5; mA
